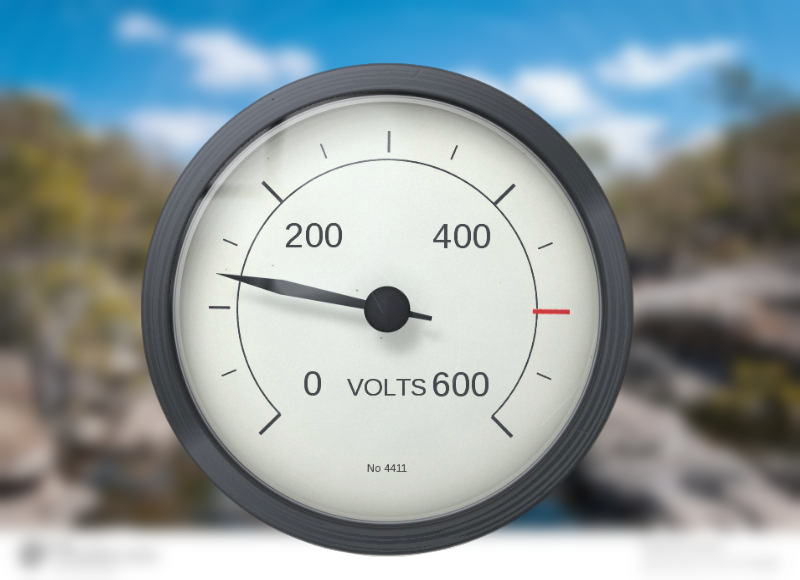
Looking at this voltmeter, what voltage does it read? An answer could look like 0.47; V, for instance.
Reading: 125; V
